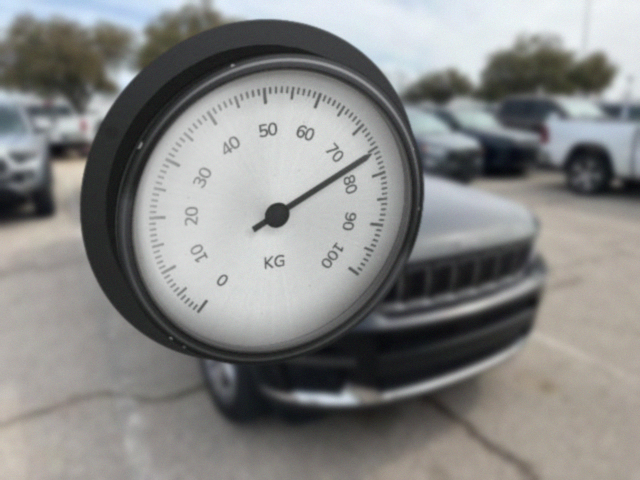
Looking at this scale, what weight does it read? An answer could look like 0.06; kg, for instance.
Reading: 75; kg
